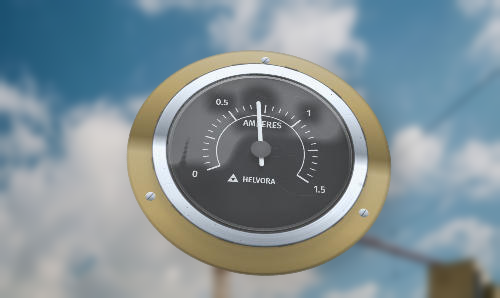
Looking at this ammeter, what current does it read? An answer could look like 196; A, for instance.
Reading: 0.7; A
